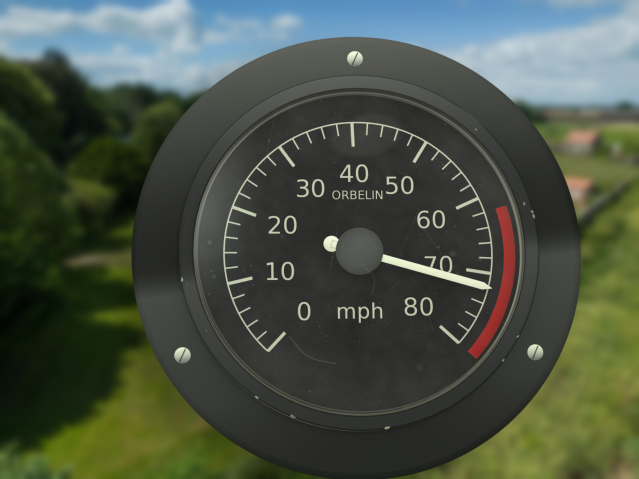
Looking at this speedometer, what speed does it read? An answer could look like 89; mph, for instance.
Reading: 72; mph
